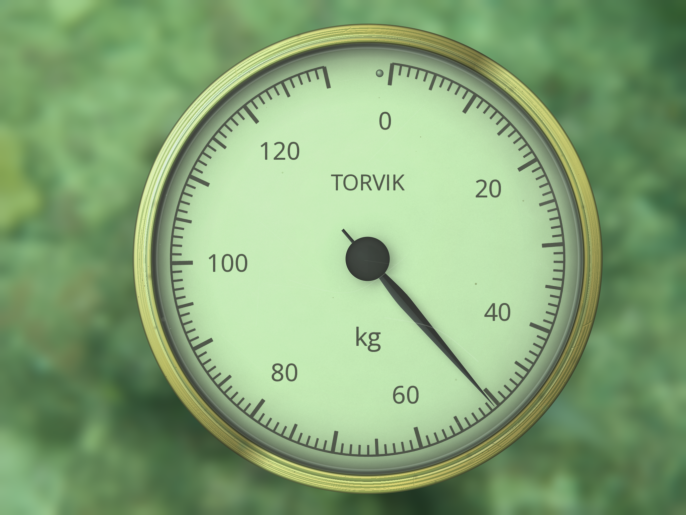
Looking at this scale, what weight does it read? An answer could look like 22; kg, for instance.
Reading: 50.5; kg
